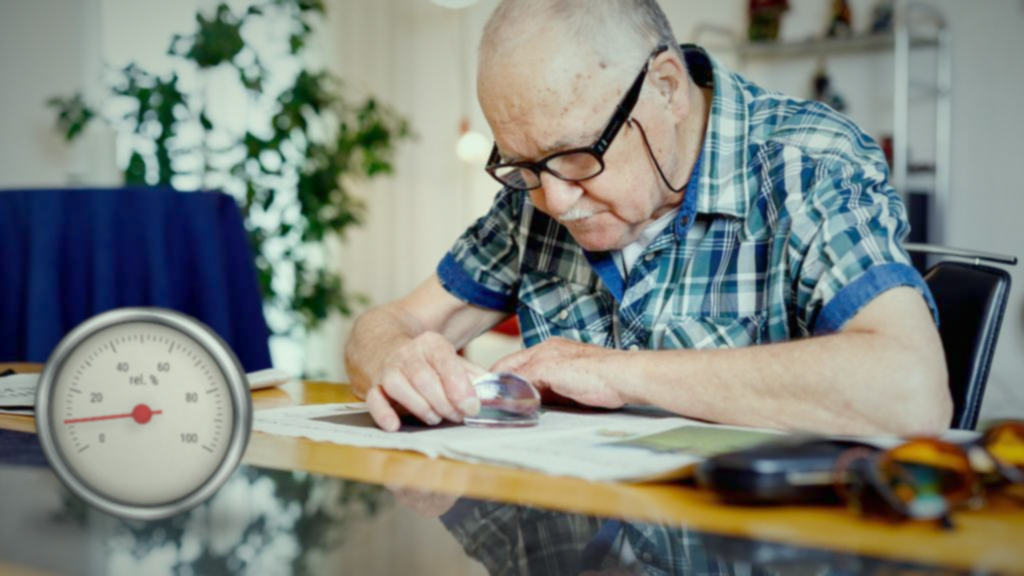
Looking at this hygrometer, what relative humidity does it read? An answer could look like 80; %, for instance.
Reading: 10; %
